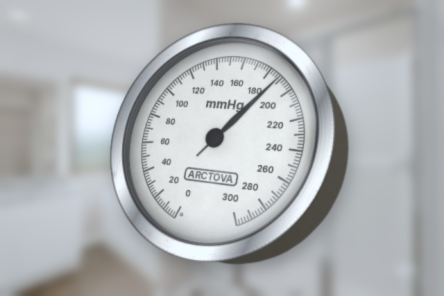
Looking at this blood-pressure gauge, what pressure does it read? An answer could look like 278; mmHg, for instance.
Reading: 190; mmHg
